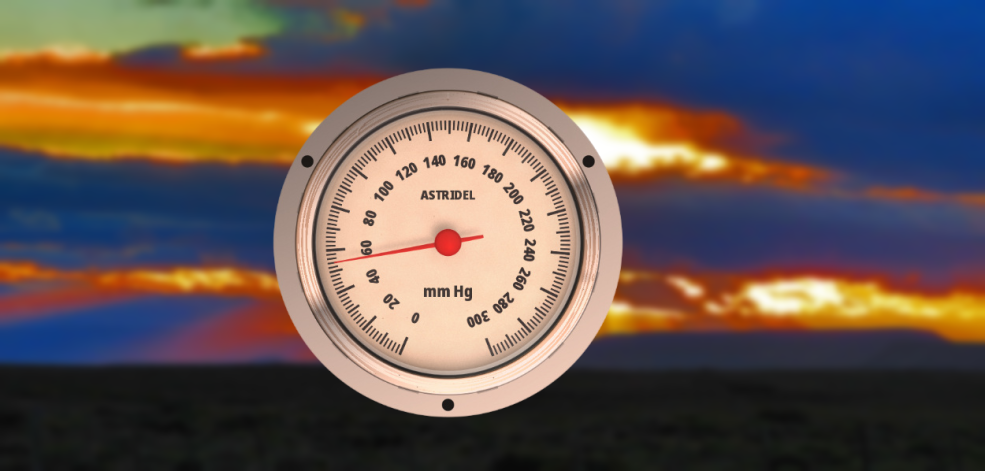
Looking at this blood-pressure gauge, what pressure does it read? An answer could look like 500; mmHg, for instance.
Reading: 54; mmHg
